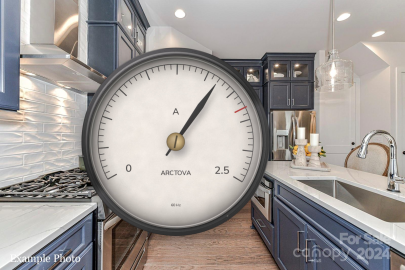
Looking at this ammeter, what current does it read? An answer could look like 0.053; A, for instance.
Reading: 1.6; A
